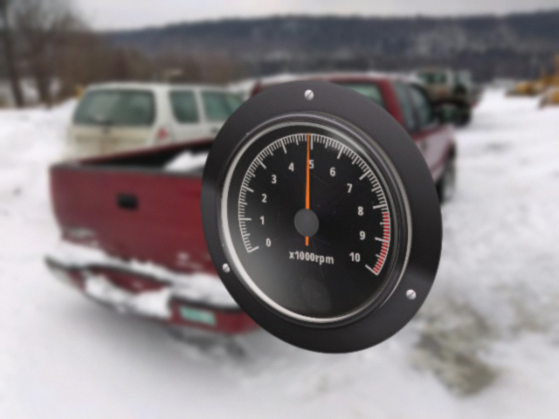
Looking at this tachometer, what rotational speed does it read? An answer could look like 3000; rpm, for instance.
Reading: 5000; rpm
